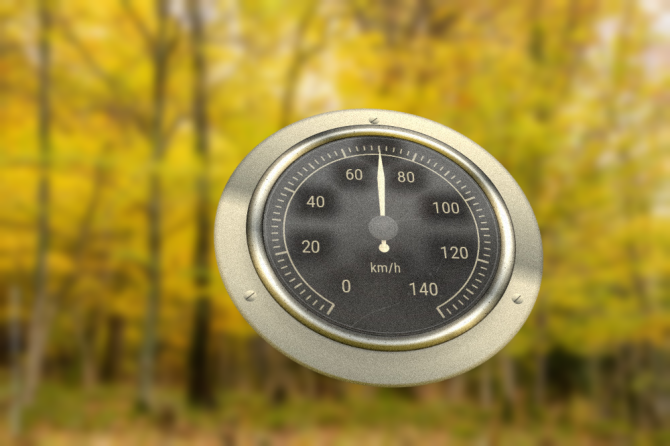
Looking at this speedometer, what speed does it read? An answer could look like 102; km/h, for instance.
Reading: 70; km/h
